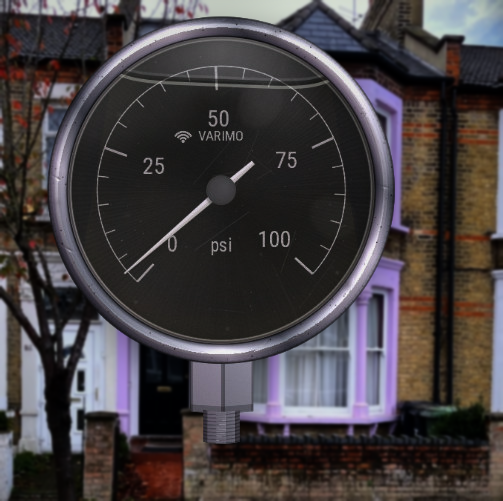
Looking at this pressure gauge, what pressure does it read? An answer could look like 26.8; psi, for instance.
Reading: 2.5; psi
